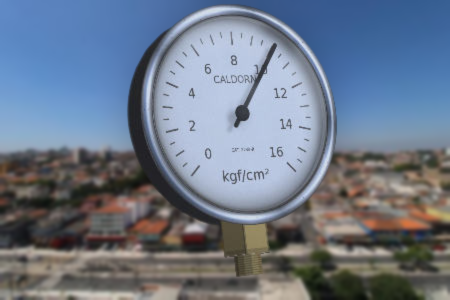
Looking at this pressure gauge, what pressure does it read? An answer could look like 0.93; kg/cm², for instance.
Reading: 10; kg/cm²
